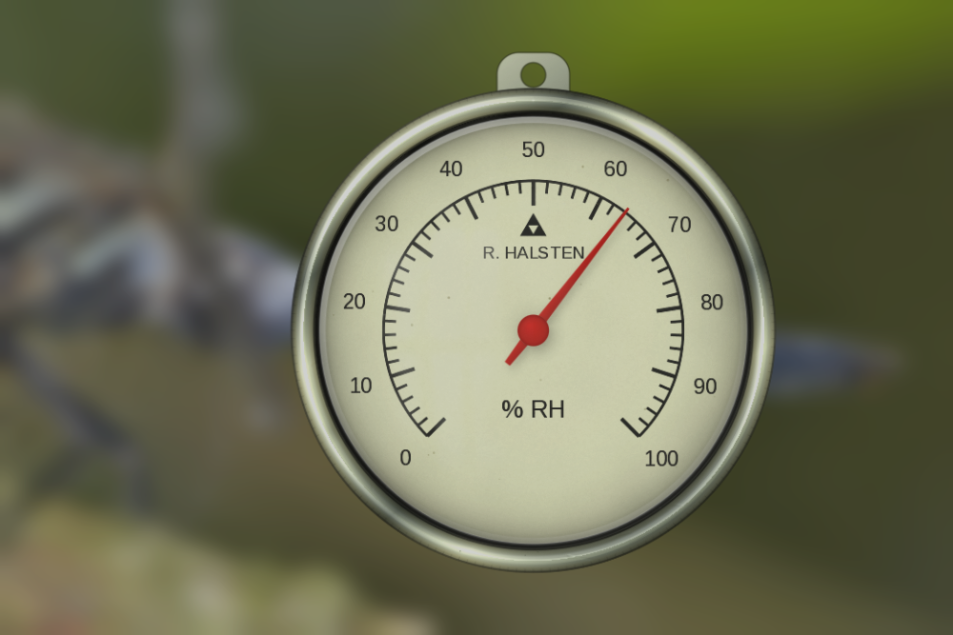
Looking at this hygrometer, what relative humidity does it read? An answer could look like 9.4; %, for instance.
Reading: 64; %
